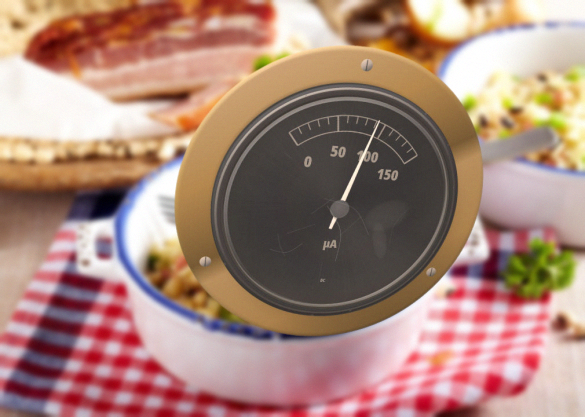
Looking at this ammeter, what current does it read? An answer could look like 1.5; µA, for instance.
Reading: 90; µA
